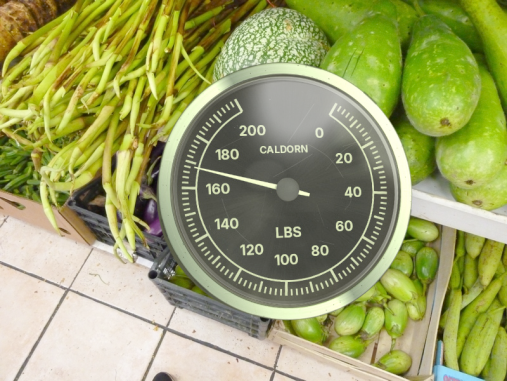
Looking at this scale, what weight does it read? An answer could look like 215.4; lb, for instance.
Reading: 168; lb
